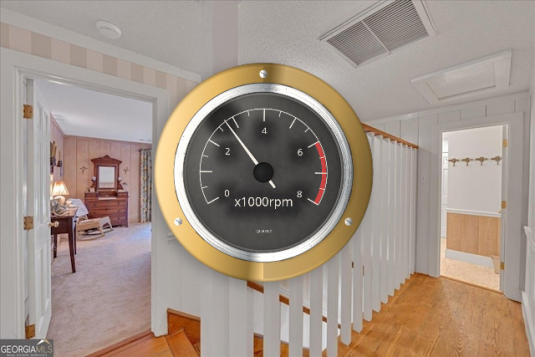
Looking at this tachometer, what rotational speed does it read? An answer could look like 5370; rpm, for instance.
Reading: 2750; rpm
